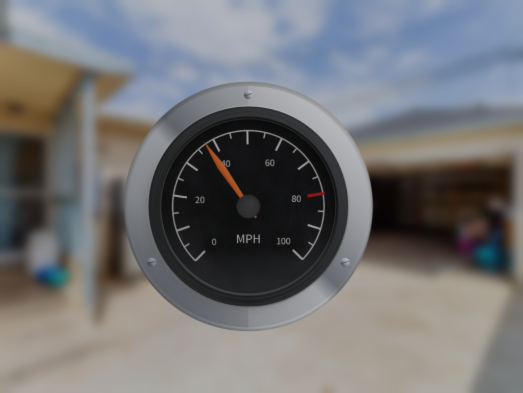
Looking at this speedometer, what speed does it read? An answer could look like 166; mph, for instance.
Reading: 37.5; mph
